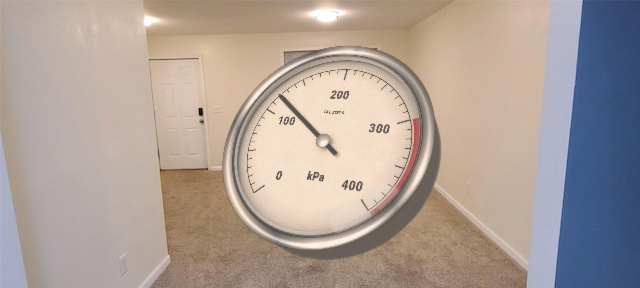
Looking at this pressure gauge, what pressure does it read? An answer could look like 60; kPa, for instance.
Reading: 120; kPa
